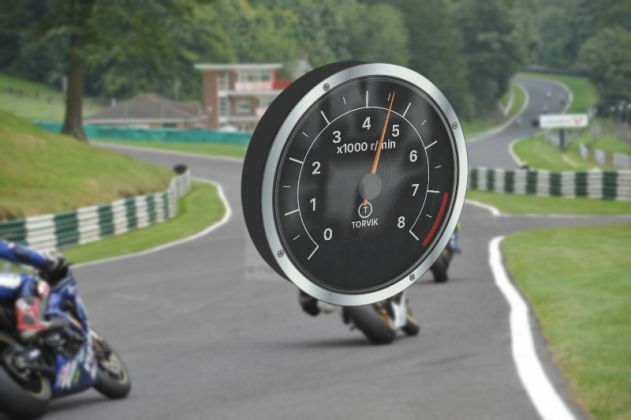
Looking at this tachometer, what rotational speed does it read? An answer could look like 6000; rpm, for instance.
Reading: 4500; rpm
